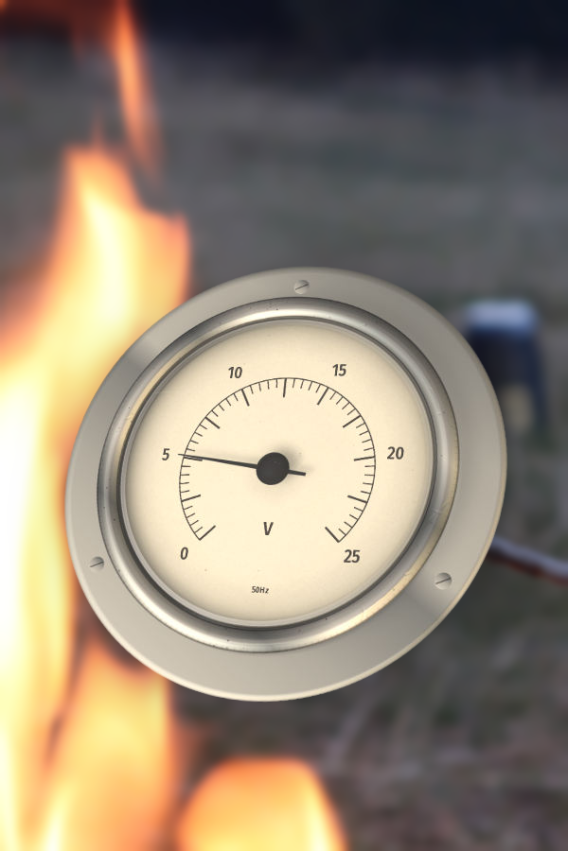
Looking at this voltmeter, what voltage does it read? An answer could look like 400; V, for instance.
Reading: 5; V
